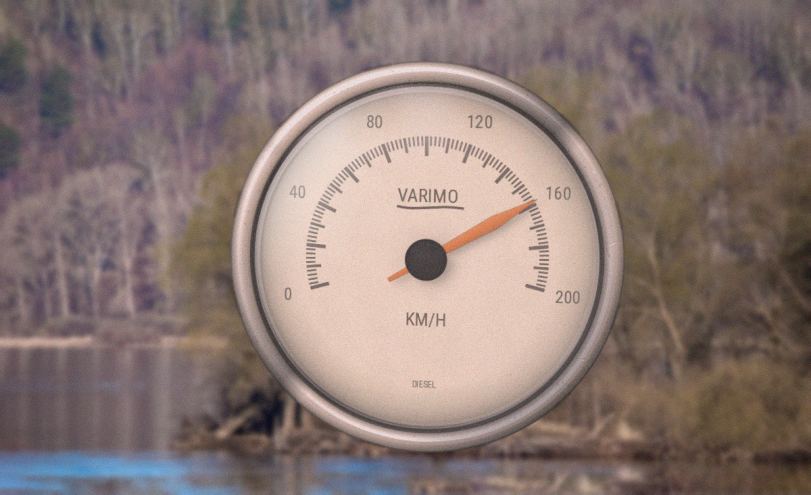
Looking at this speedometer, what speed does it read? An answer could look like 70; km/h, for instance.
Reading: 158; km/h
